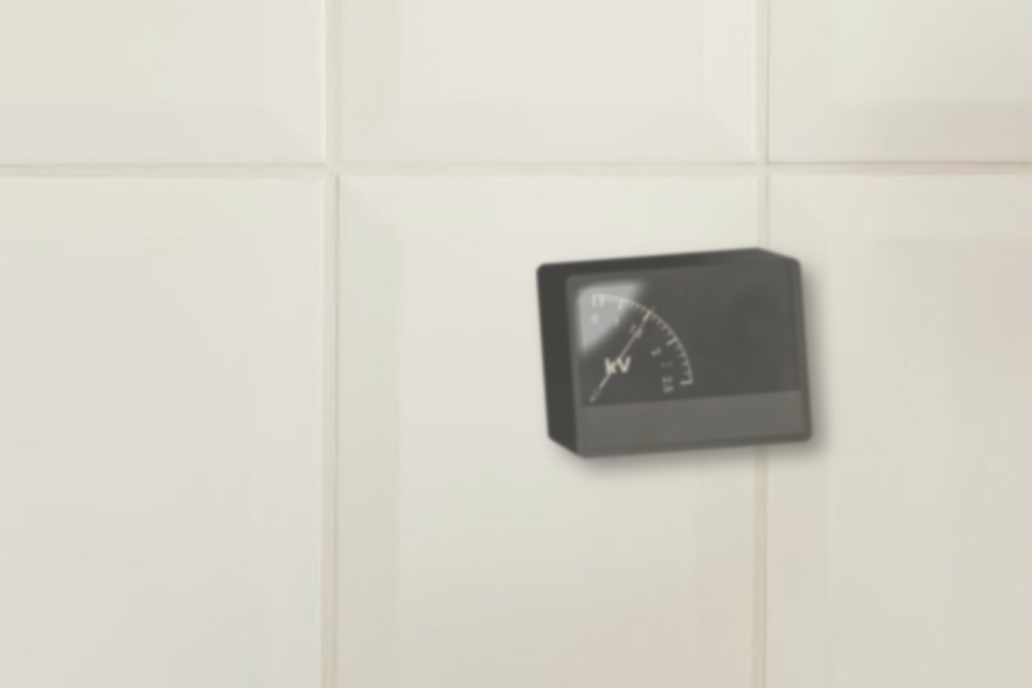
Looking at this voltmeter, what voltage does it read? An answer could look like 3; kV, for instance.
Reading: 1.5; kV
